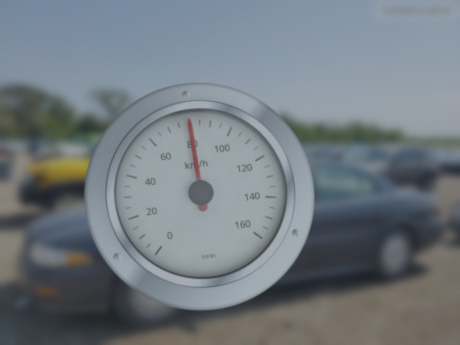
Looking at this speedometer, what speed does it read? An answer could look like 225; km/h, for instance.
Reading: 80; km/h
